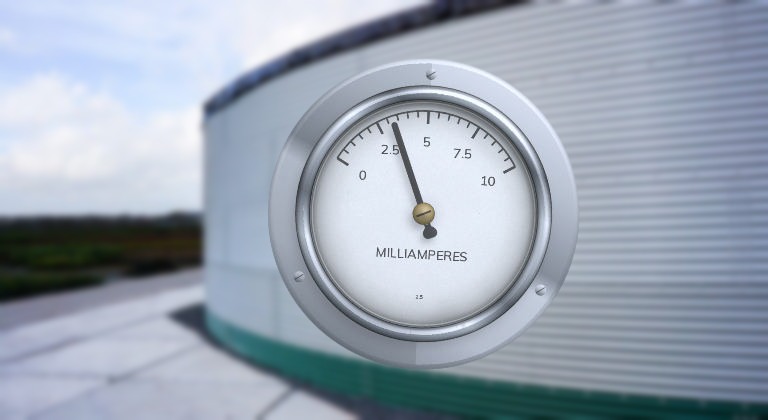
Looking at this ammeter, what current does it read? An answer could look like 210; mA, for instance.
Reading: 3.25; mA
